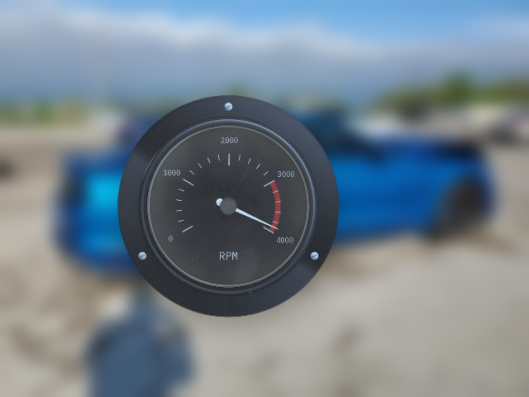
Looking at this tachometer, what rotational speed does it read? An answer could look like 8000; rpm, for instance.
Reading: 3900; rpm
